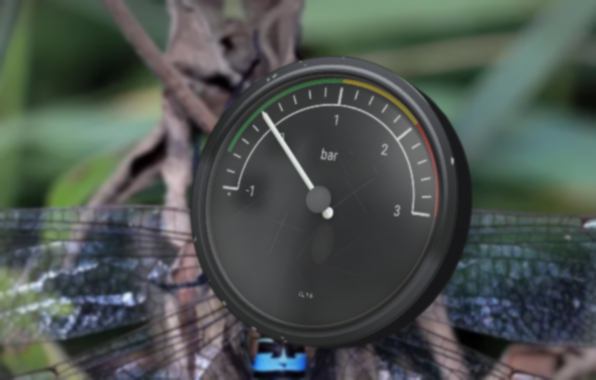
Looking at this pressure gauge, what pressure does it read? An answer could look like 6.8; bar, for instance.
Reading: 0; bar
